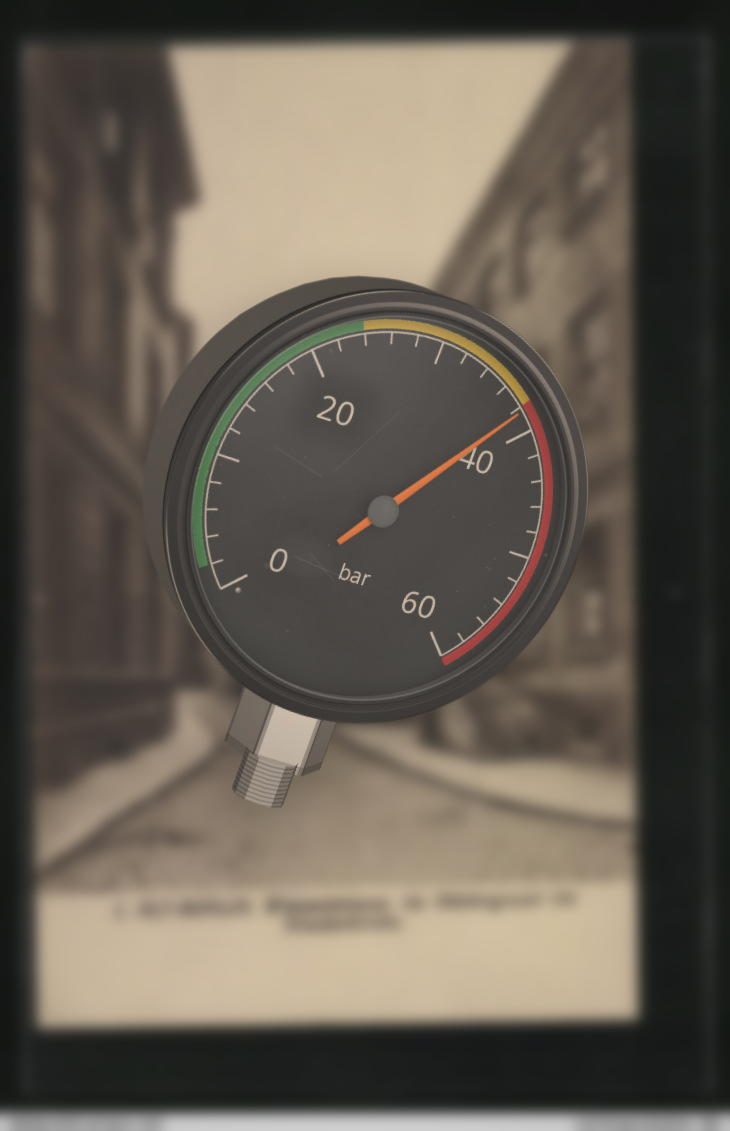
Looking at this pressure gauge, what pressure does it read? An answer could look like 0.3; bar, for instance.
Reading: 38; bar
